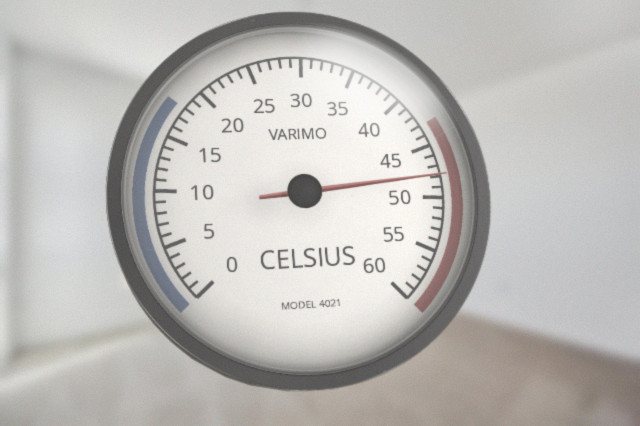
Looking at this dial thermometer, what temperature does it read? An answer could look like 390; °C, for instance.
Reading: 48; °C
